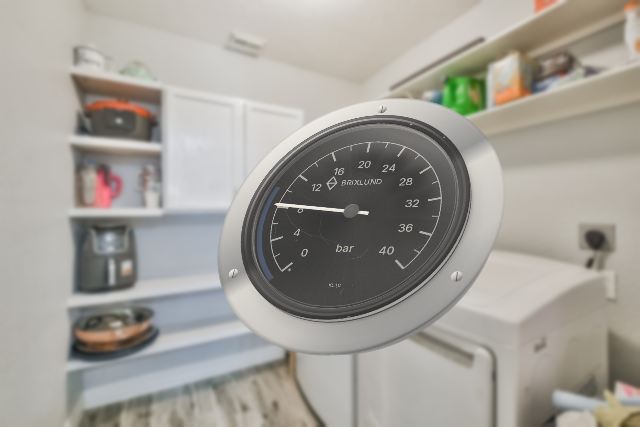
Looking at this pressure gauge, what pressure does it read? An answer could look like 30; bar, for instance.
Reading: 8; bar
